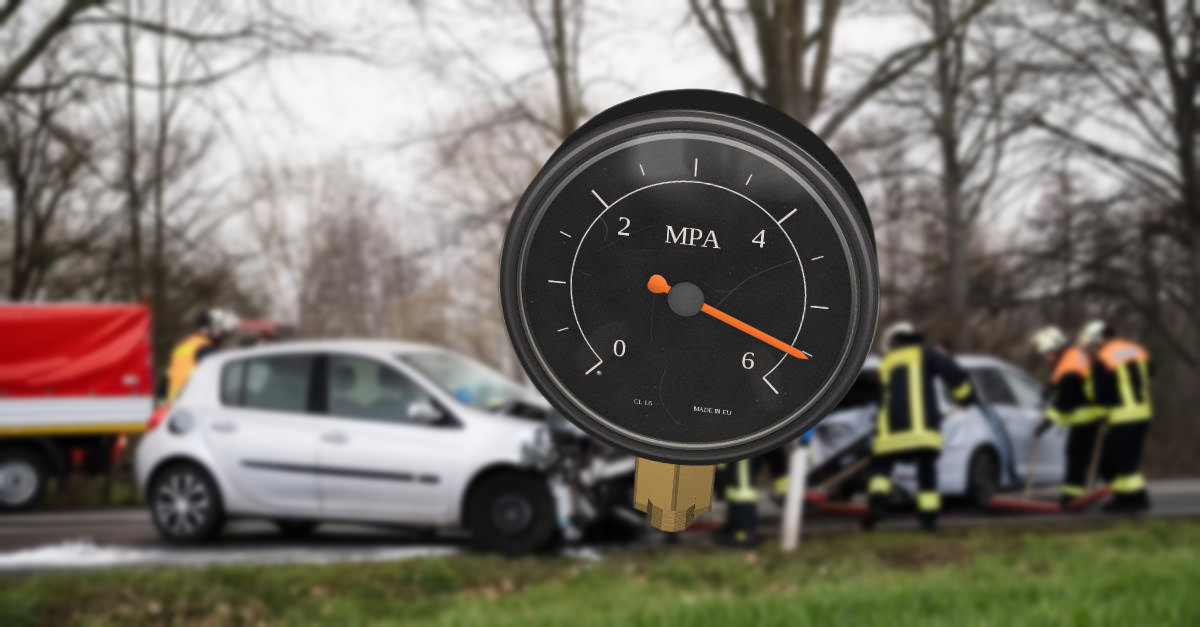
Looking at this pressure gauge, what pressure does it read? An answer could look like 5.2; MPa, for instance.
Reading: 5.5; MPa
